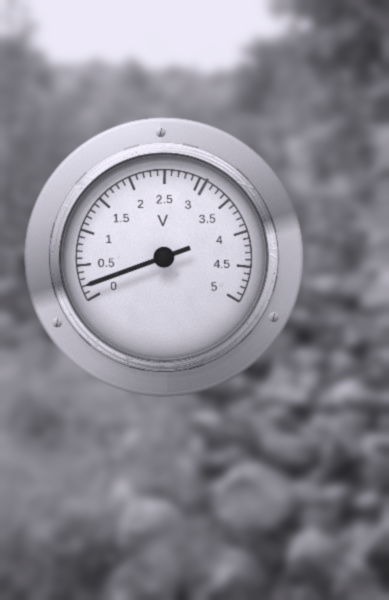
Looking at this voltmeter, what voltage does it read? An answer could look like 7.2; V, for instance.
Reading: 0.2; V
